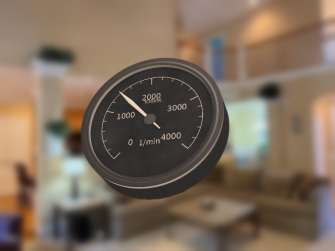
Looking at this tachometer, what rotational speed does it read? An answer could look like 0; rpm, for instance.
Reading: 1400; rpm
